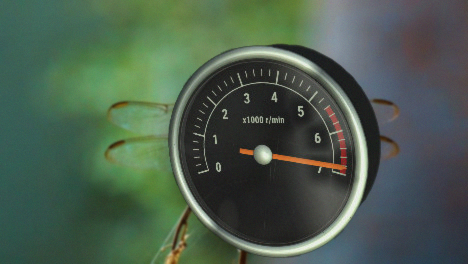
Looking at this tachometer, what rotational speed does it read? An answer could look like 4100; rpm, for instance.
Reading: 6800; rpm
